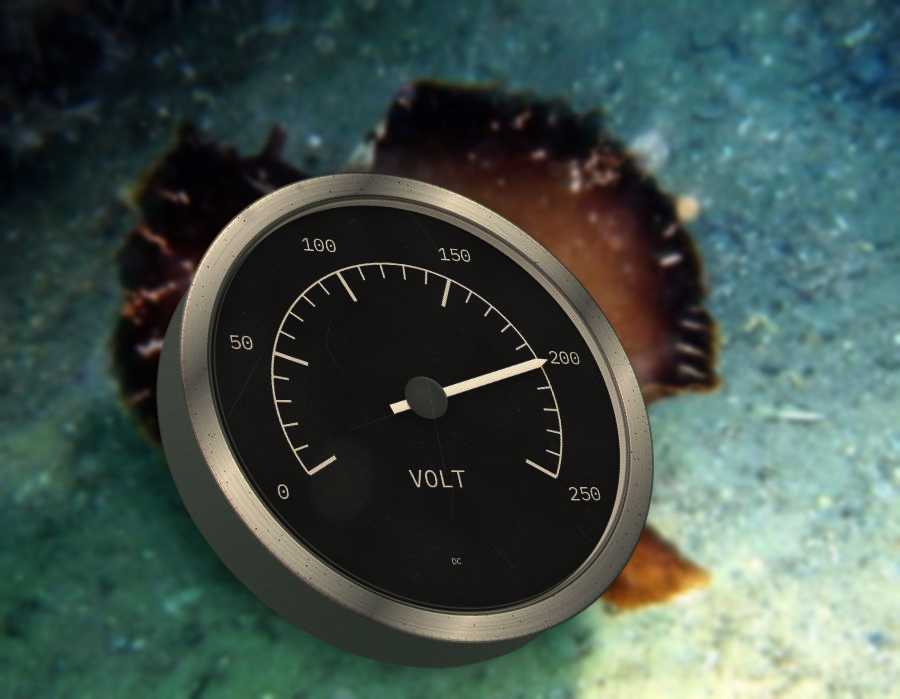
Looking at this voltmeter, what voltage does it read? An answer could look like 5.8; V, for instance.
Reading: 200; V
